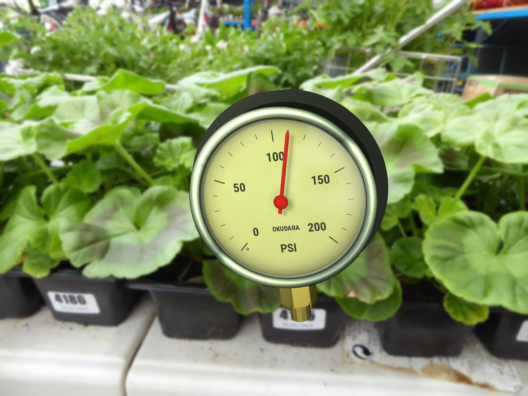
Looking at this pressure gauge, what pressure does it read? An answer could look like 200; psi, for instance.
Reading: 110; psi
